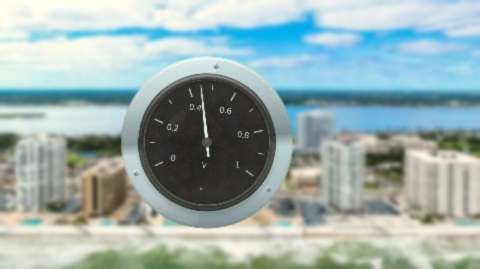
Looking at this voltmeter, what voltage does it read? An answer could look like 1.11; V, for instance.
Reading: 0.45; V
